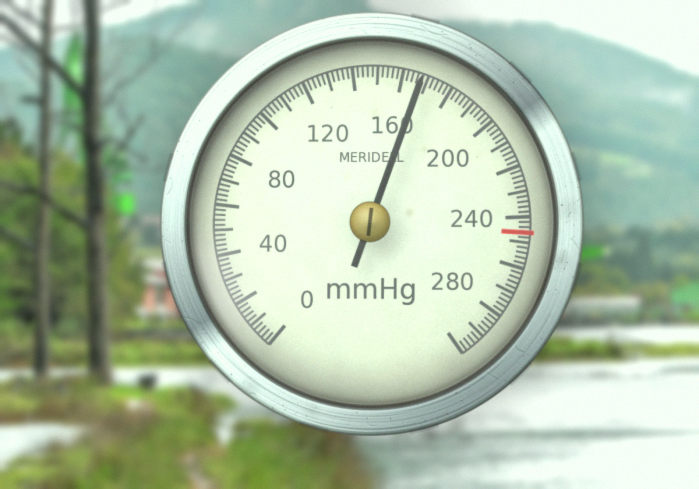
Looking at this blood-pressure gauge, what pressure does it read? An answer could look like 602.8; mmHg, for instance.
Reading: 168; mmHg
